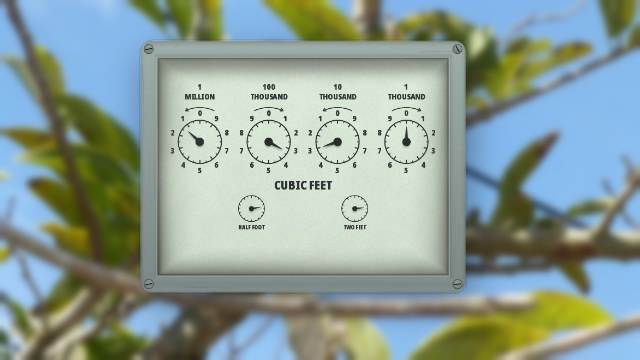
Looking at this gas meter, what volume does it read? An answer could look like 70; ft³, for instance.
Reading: 133000; ft³
